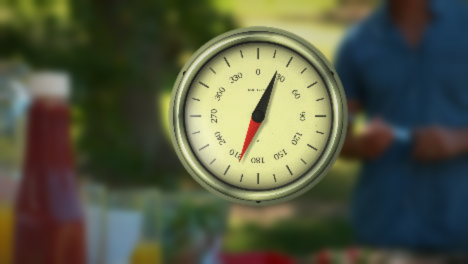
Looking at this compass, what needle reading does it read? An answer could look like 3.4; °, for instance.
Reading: 202.5; °
